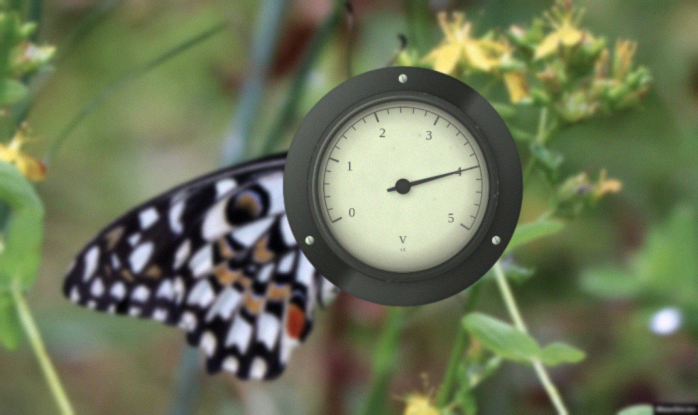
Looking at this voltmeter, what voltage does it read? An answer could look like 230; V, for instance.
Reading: 4; V
